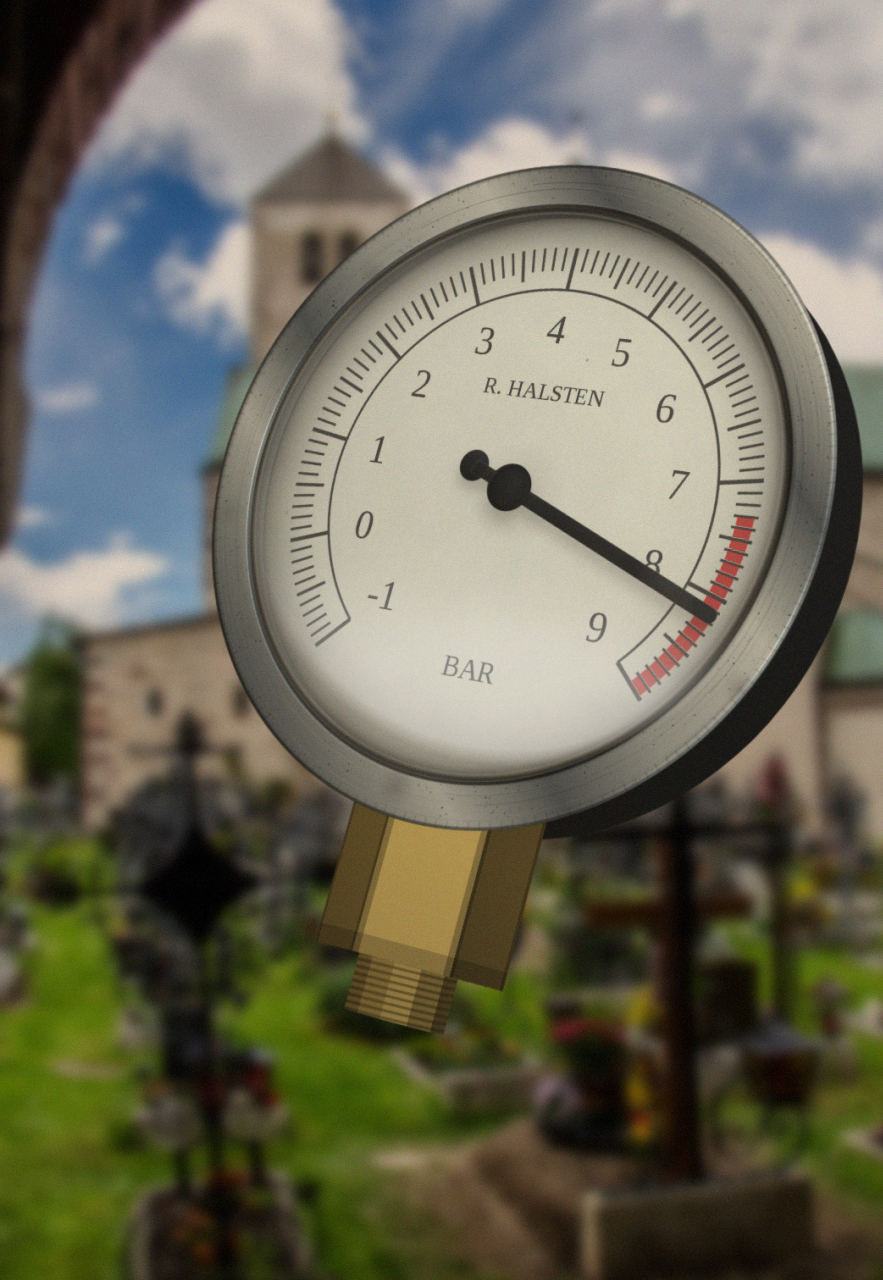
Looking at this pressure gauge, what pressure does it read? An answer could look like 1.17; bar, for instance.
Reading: 8.15; bar
